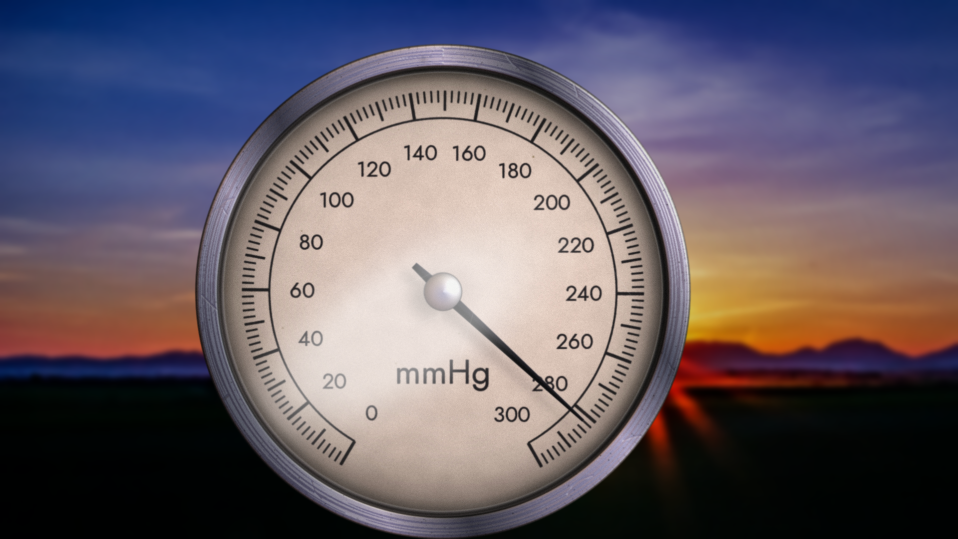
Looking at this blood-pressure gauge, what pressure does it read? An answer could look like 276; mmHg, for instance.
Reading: 282; mmHg
